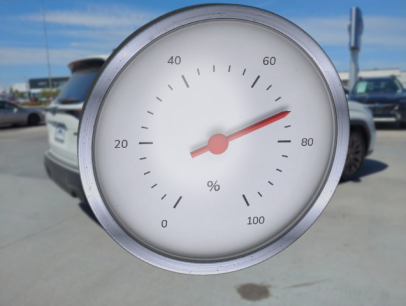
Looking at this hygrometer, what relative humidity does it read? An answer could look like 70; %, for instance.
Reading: 72; %
